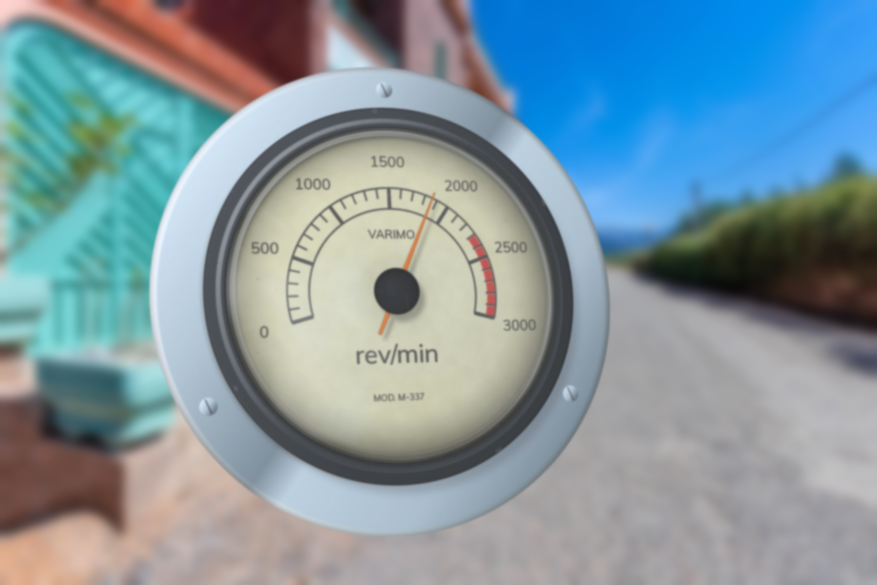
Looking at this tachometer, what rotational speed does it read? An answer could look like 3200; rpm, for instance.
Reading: 1850; rpm
